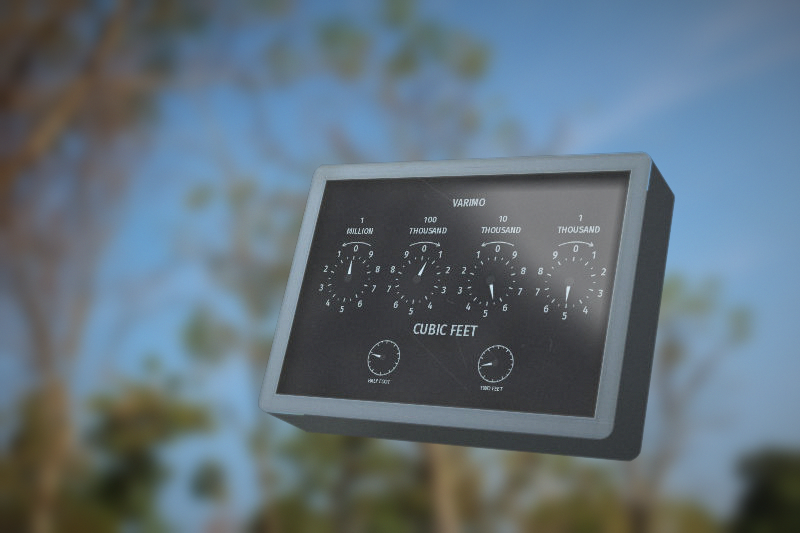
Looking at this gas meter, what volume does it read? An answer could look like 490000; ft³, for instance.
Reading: 5500; ft³
